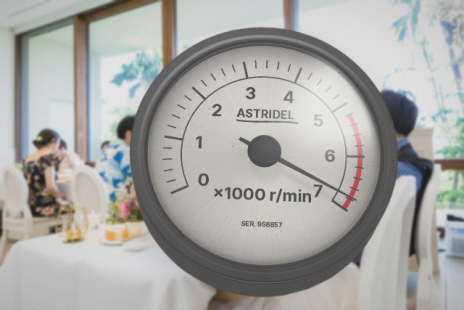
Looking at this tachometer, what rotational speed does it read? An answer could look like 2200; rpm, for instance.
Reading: 6800; rpm
